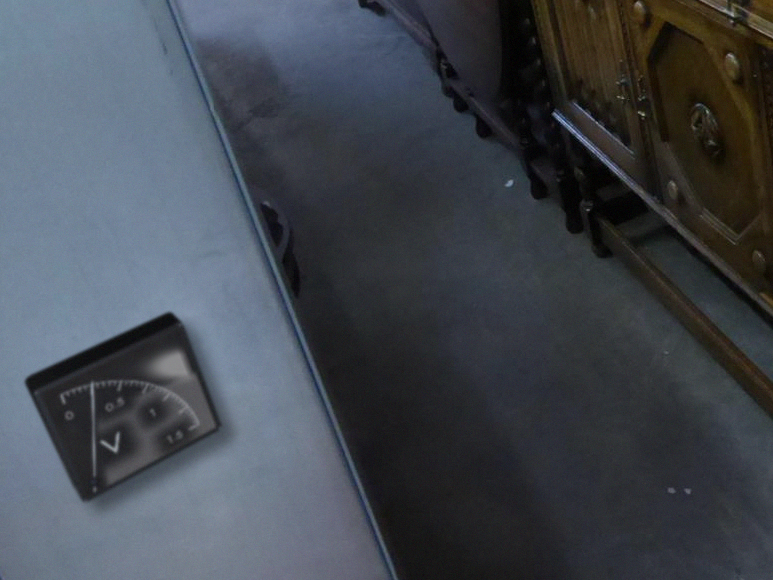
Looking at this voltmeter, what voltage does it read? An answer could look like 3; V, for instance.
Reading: 0.25; V
